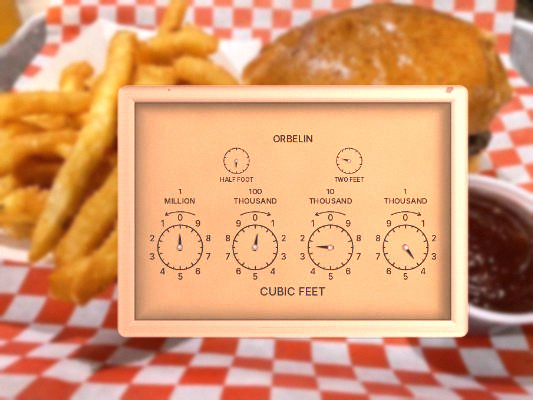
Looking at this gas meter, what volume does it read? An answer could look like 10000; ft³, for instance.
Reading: 2400; ft³
